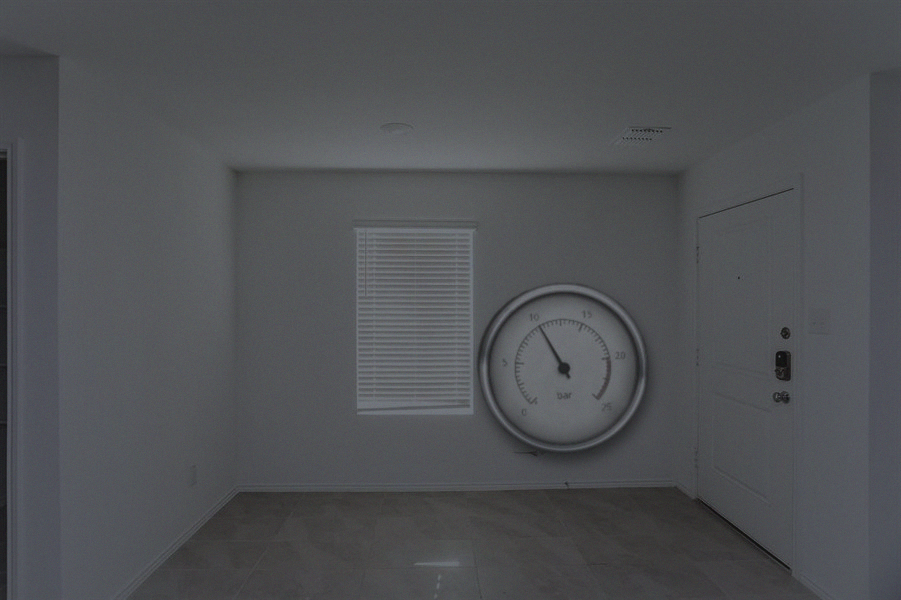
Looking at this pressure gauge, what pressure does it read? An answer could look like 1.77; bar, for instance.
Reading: 10; bar
